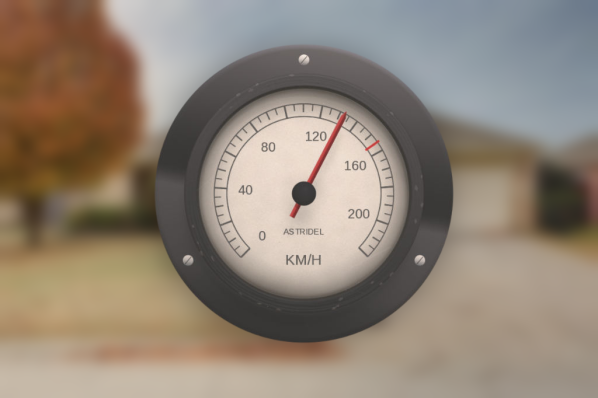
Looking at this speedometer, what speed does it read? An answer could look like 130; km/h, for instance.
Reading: 132.5; km/h
